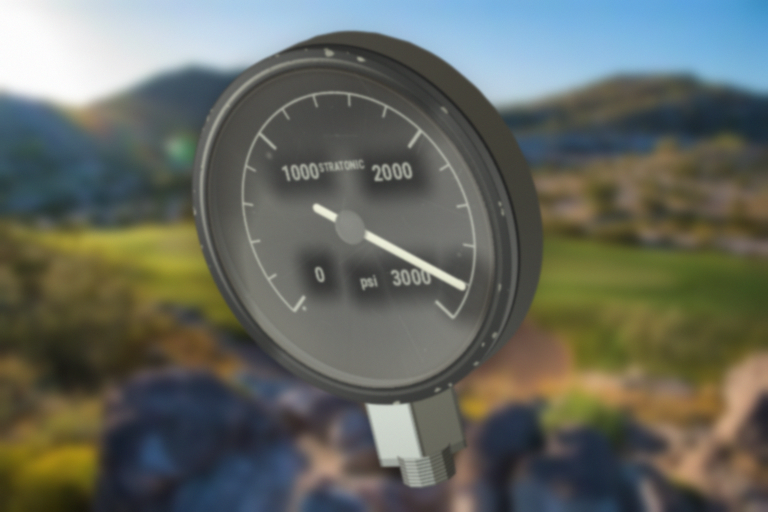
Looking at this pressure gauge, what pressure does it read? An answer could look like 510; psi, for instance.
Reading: 2800; psi
